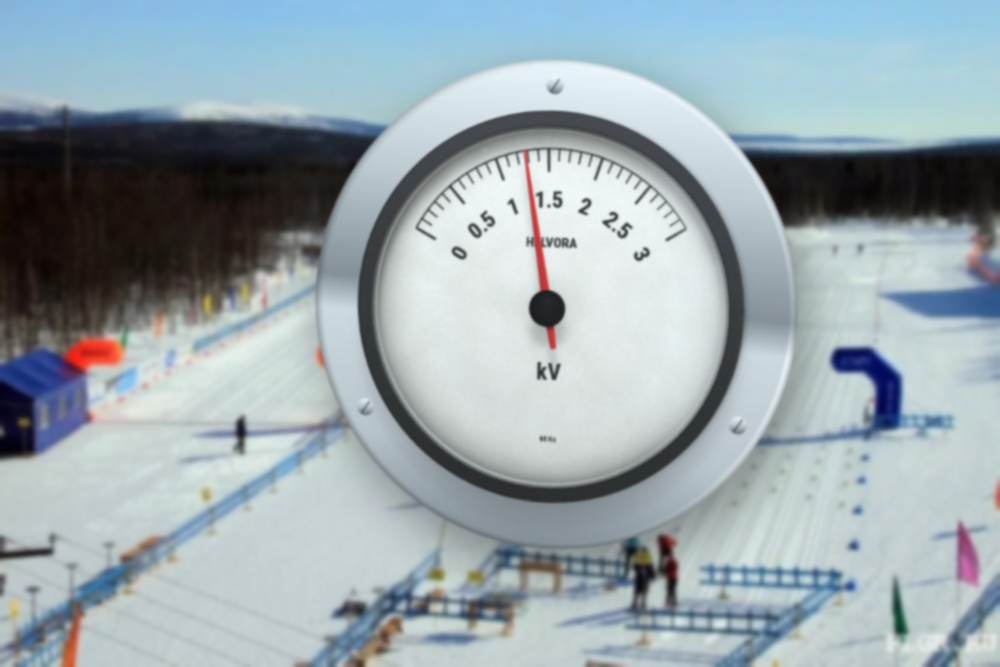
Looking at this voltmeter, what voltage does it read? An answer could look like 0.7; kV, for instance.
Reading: 1.3; kV
